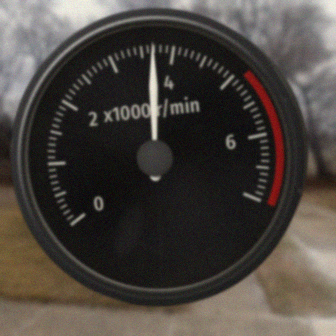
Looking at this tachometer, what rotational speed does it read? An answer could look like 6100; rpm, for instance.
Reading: 3700; rpm
